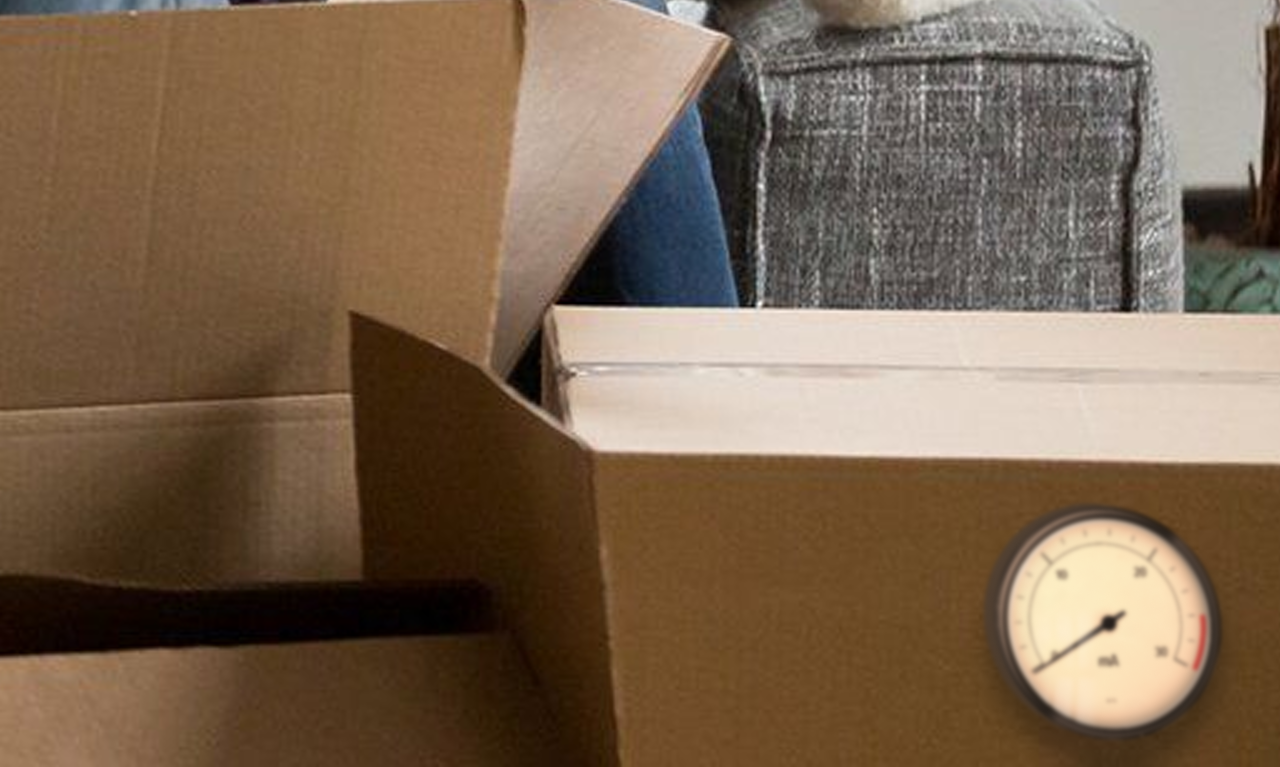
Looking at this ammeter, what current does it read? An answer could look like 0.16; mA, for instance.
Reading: 0; mA
